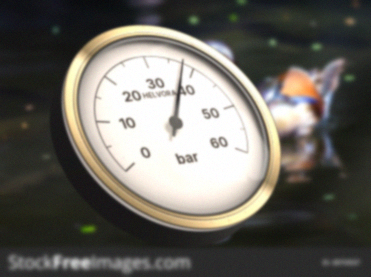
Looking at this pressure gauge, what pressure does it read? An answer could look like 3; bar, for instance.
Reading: 37.5; bar
